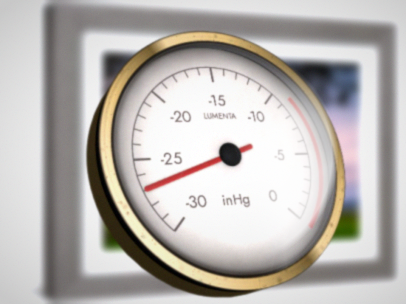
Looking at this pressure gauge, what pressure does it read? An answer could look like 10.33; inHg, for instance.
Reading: -27; inHg
